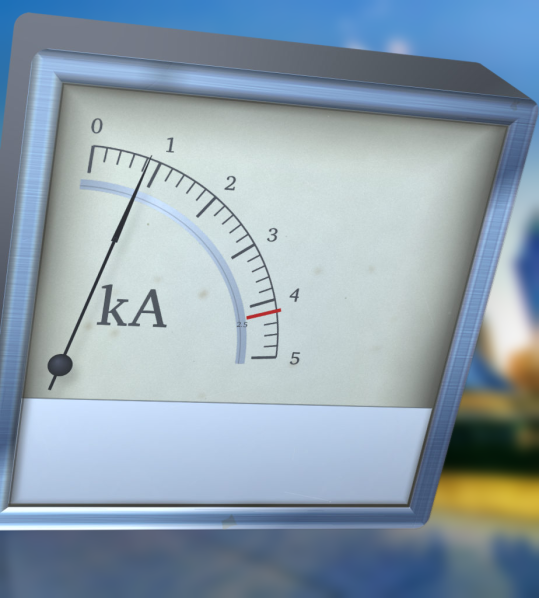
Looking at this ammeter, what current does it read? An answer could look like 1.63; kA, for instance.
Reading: 0.8; kA
